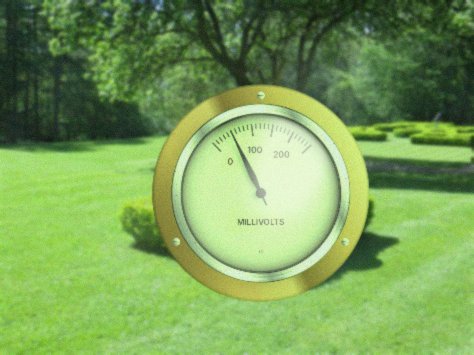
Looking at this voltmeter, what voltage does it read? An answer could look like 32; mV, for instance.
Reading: 50; mV
